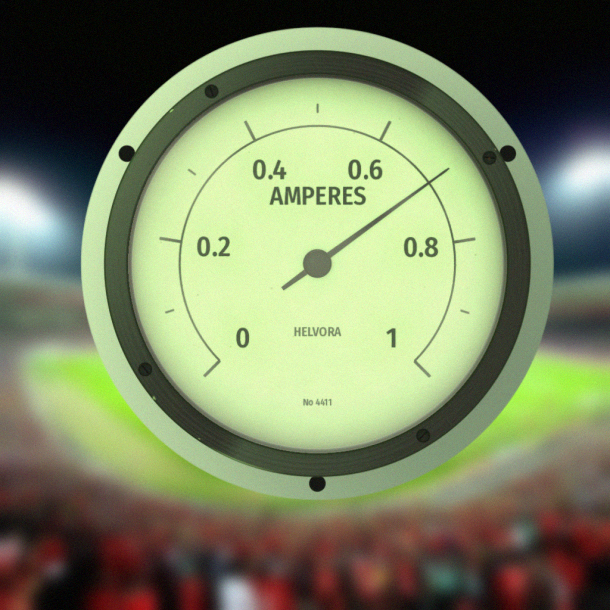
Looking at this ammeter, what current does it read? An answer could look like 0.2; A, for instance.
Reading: 0.7; A
